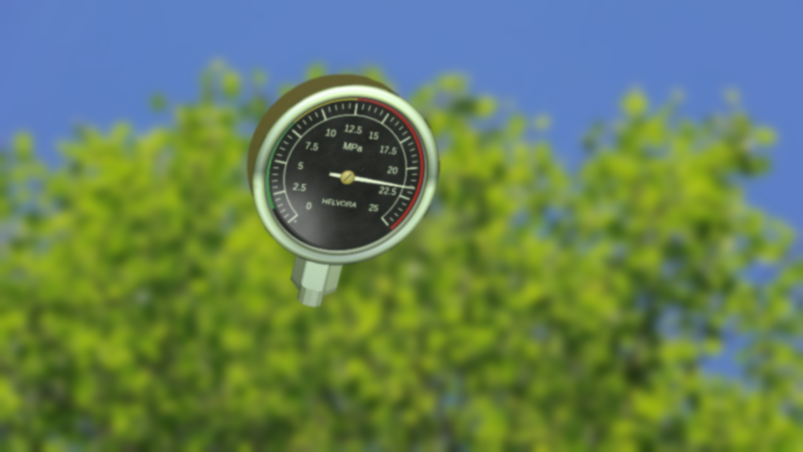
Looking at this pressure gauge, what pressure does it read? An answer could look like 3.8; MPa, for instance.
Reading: 21.5; MPa
